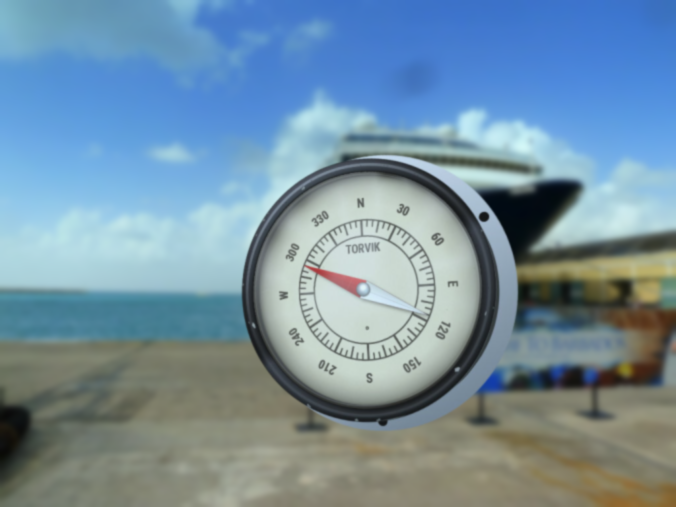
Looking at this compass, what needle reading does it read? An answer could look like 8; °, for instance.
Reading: 295; °
